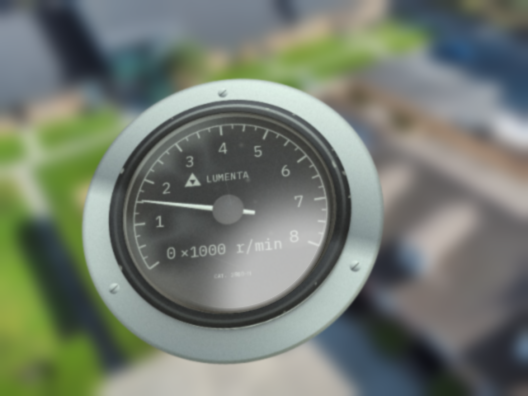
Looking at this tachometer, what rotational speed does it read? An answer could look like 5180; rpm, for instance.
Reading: 1500; rpm
